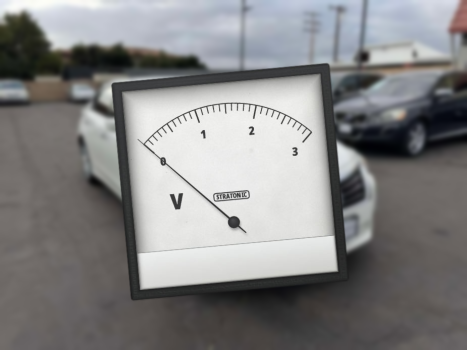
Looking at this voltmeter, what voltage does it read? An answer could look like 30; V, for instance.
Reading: 0; V
